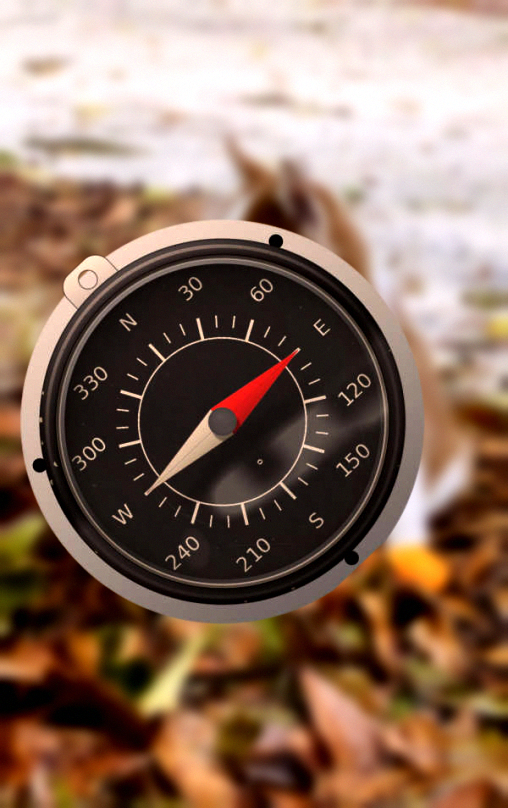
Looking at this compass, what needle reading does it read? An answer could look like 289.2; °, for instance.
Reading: 90; °
